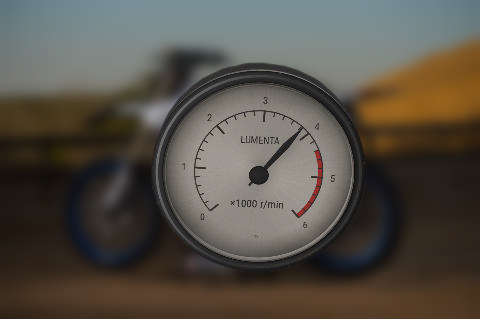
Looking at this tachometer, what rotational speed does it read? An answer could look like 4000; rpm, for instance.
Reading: 3800; rpm
